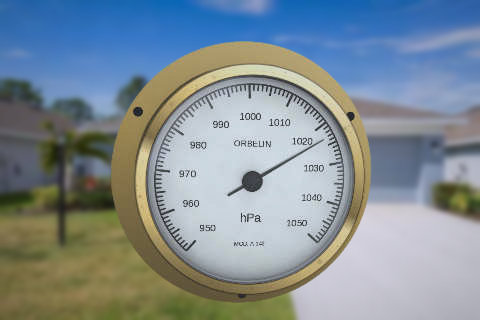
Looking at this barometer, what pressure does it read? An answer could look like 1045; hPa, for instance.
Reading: 1023; hPa
